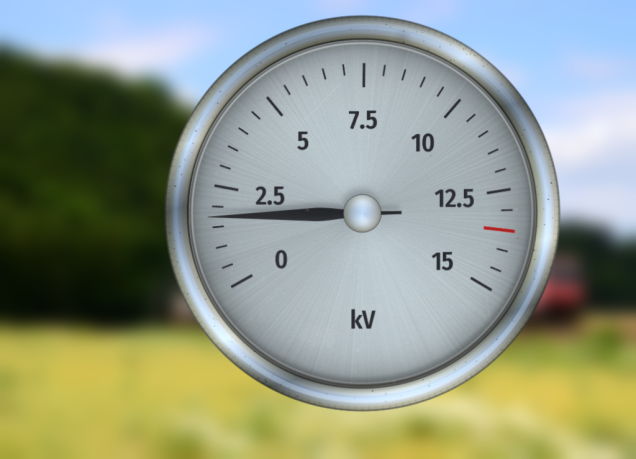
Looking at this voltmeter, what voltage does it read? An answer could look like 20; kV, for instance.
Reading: 1.75; kV
